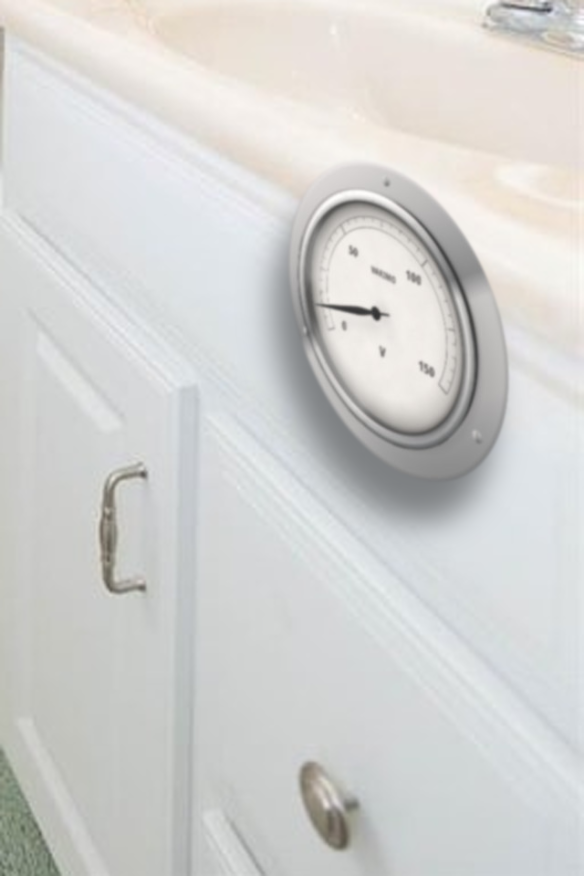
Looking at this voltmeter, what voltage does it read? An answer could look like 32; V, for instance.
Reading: 10; V
